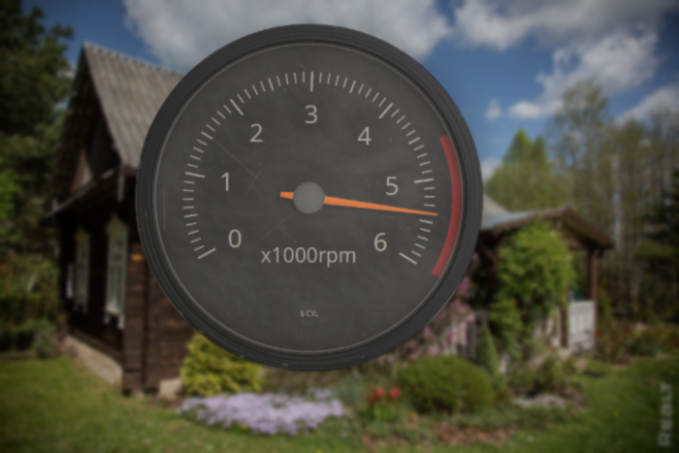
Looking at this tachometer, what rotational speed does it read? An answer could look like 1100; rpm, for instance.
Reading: 5400; rpm
